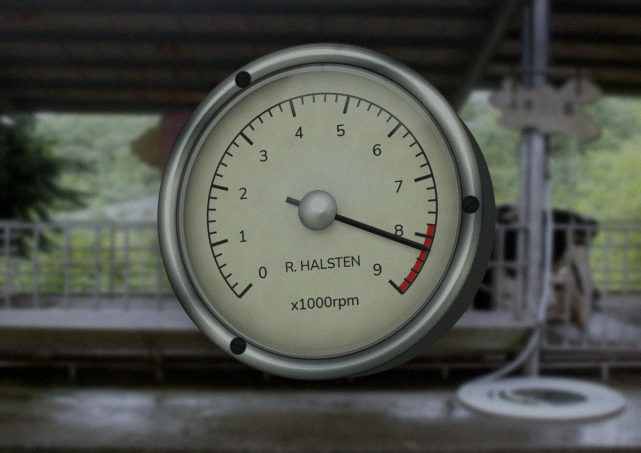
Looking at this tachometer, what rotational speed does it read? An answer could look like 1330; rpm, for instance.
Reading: 8200; rpm
